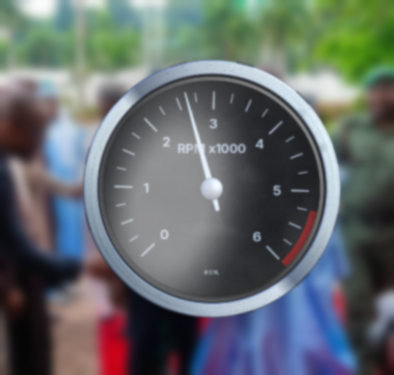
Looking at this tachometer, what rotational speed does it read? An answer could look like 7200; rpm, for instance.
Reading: 2625; rpm
